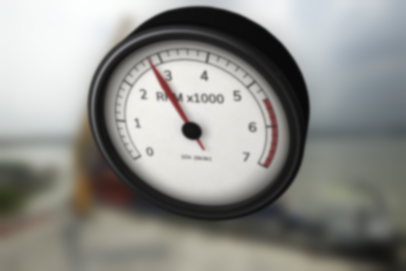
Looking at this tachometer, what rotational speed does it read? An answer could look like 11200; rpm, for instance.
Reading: 2800; rpm
